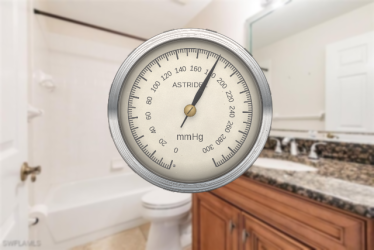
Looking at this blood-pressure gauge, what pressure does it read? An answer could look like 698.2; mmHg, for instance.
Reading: 180; mmHg
